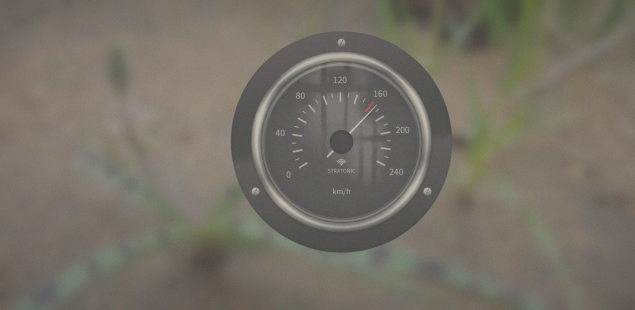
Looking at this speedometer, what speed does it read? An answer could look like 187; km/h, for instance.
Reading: 165; km/h
